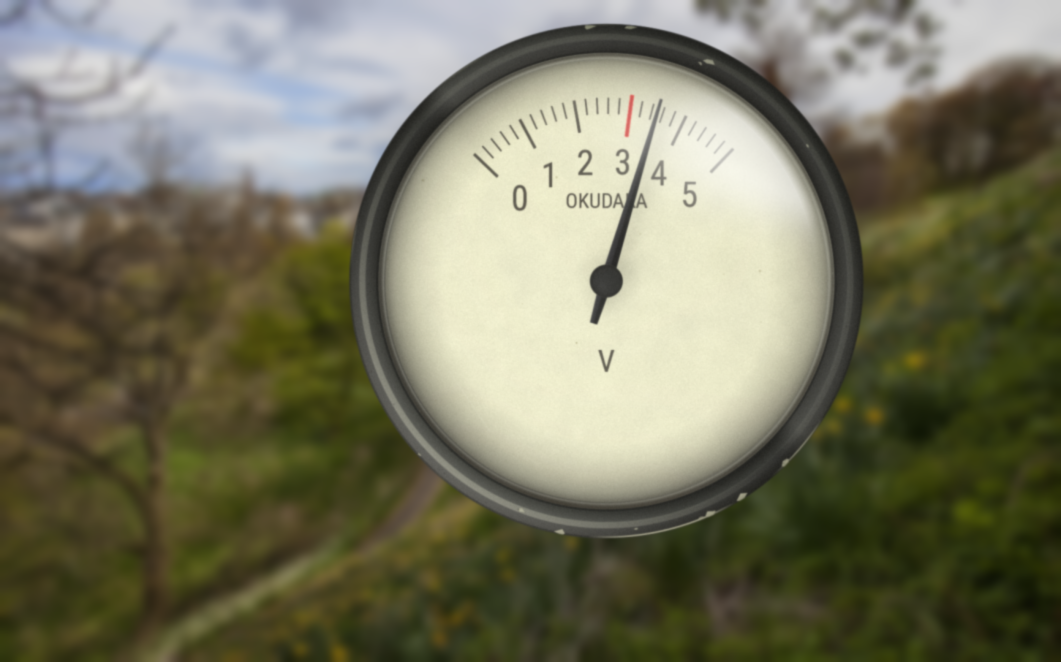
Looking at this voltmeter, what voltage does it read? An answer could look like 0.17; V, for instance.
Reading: 3.5; V
